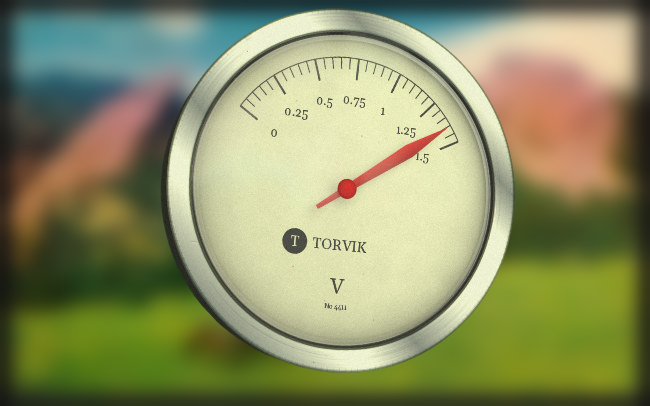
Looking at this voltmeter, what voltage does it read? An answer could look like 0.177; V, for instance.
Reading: 1.4; V
